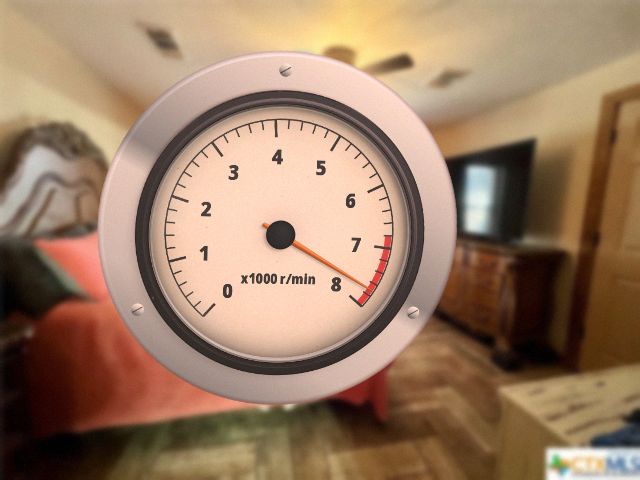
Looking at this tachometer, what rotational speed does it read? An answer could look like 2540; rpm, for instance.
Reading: 7700; rpm
